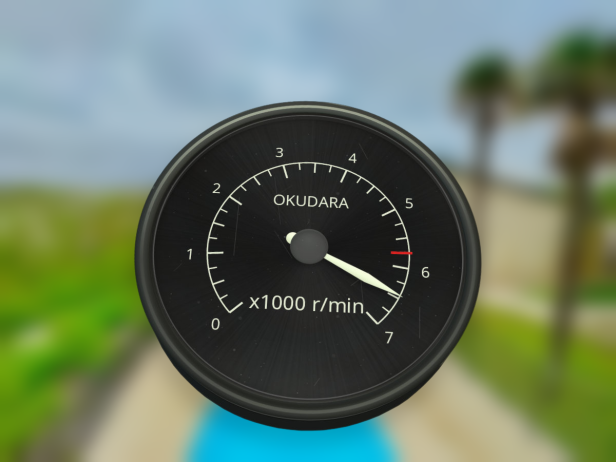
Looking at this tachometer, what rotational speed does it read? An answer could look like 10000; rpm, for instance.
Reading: 6500; rpm
